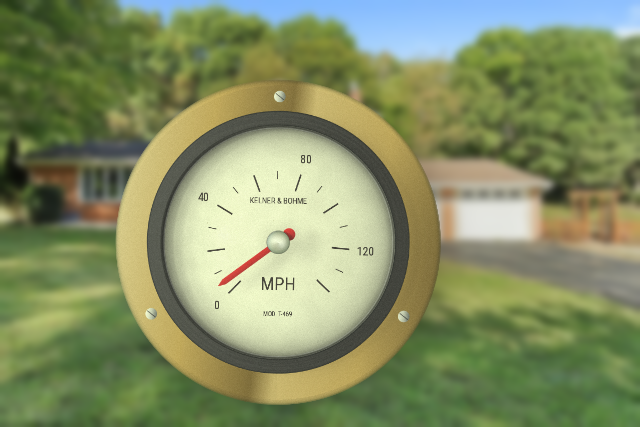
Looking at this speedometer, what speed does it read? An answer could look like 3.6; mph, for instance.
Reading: 5; mph
